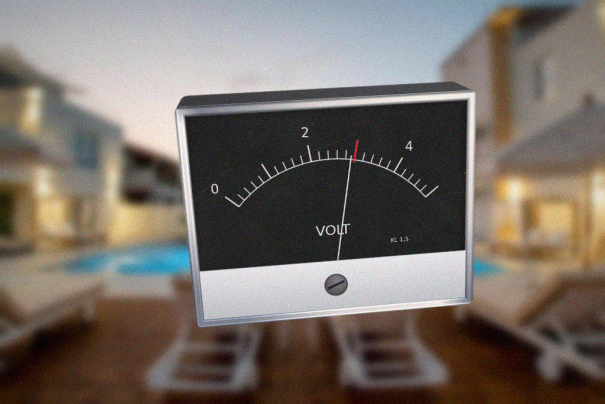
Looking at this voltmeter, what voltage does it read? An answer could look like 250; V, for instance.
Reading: 2.9; V
